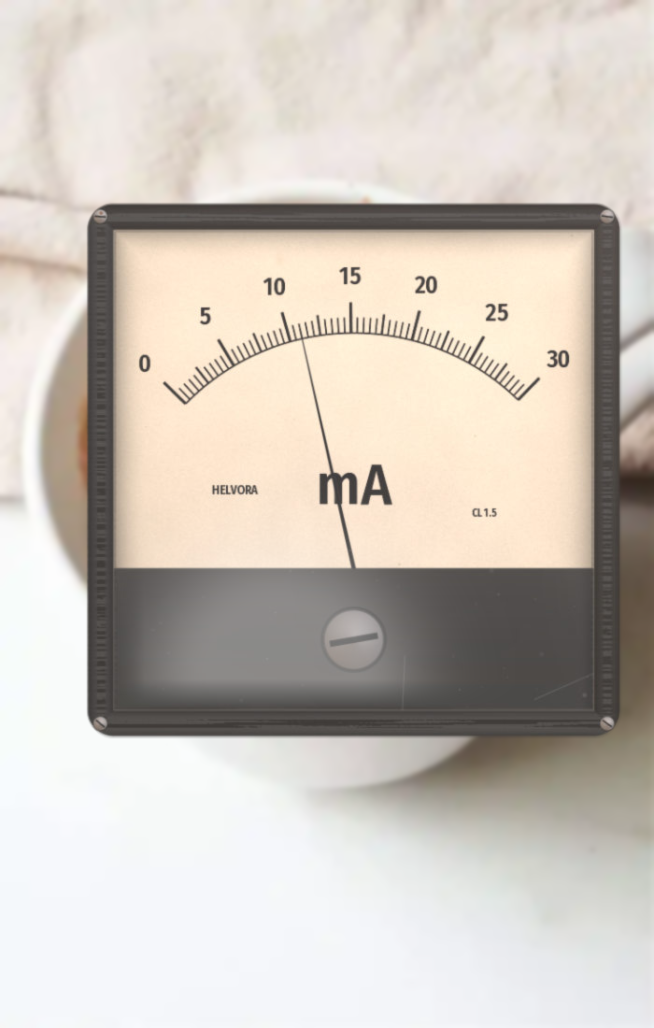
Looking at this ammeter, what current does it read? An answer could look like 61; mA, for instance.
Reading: 11; mA
